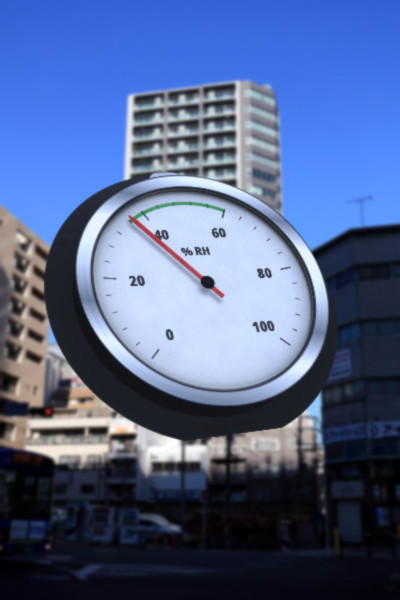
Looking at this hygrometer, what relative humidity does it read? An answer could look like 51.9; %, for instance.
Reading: 36; %
